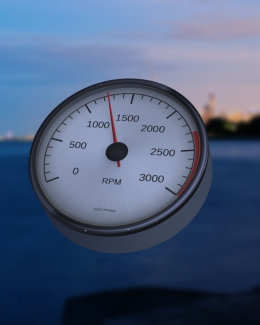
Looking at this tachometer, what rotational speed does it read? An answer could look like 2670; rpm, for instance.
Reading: 1250; rpm
